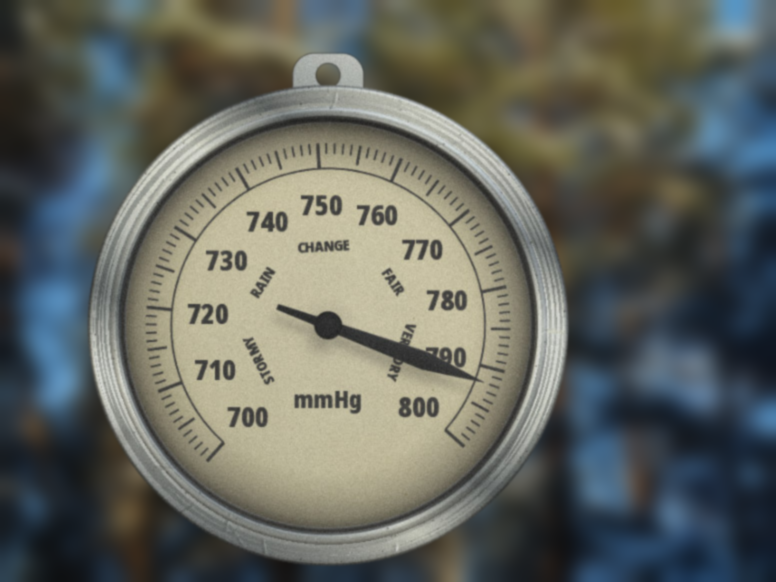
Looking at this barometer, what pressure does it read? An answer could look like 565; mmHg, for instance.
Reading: 792; mmHg
